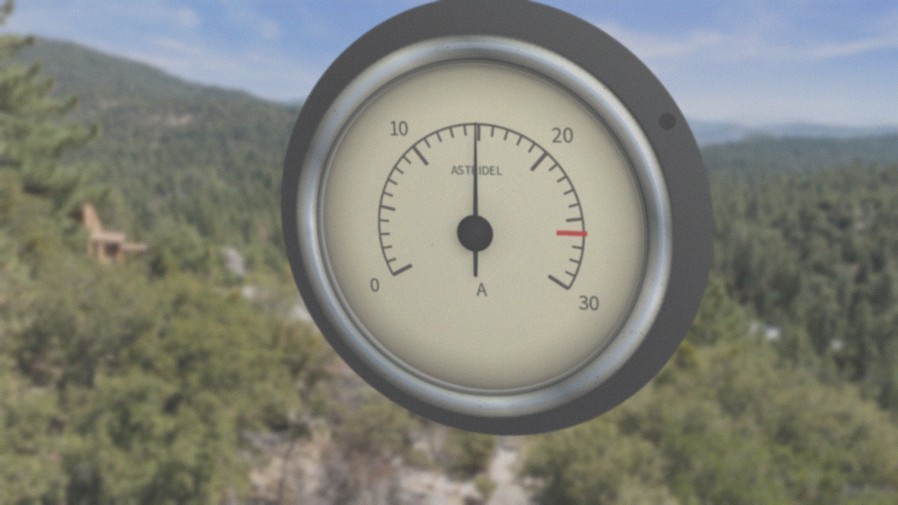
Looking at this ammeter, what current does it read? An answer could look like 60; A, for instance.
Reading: 15; A
